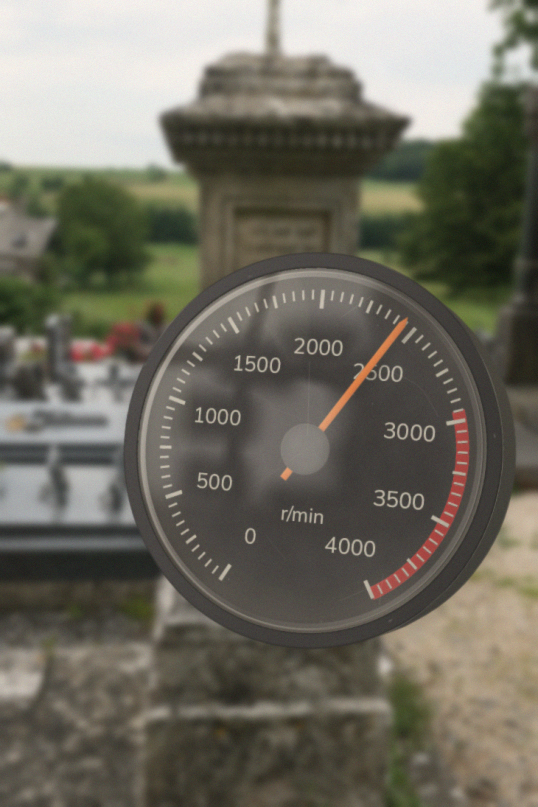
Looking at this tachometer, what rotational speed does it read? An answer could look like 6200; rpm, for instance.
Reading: 2450; rpm
